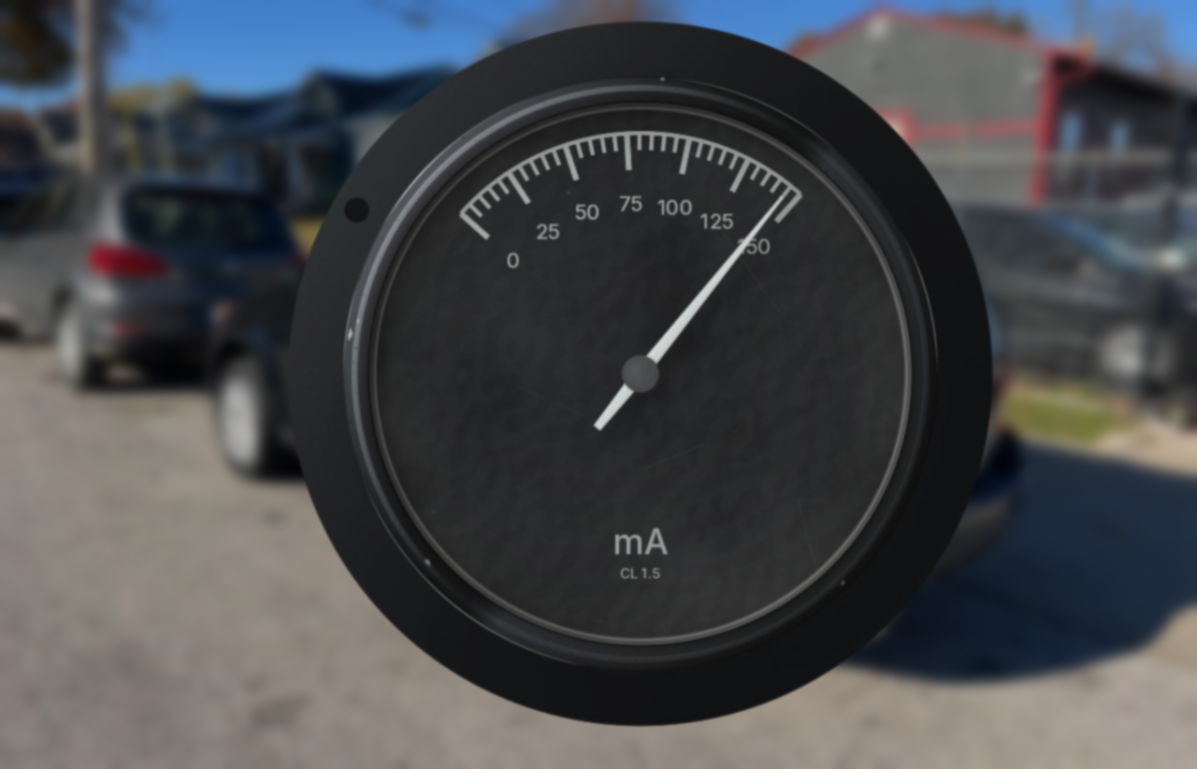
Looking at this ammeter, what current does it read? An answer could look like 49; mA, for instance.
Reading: 145; mA
